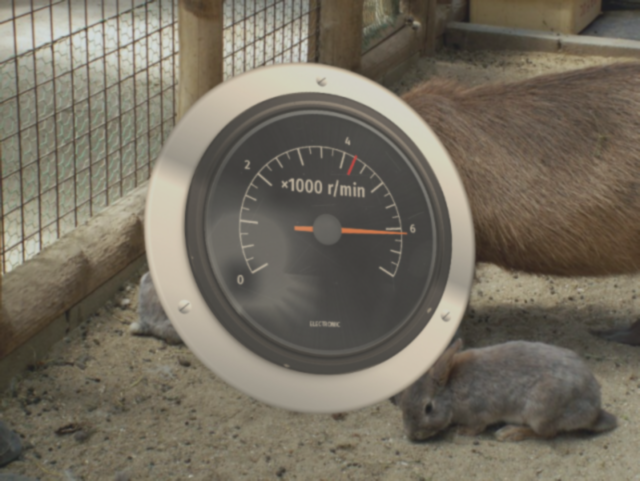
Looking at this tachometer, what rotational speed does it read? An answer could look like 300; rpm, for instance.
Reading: 6125; rpm
